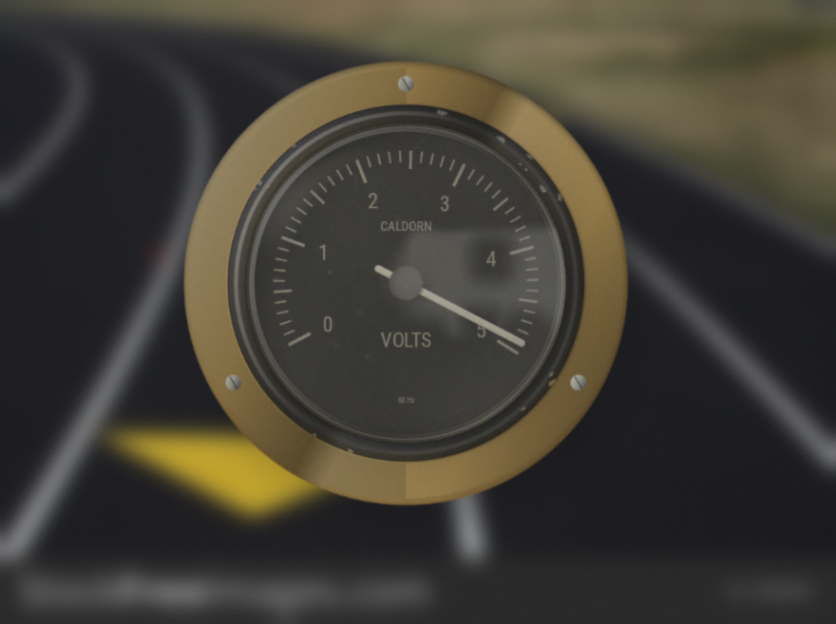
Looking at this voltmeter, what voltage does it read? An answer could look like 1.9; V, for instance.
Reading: 4.9; V
